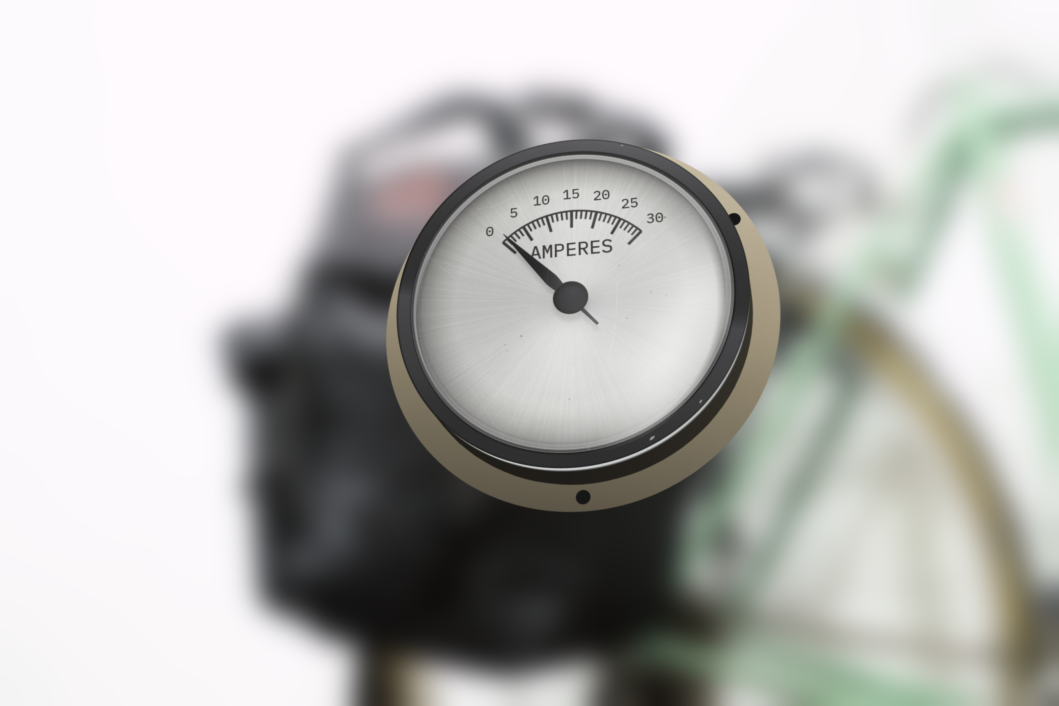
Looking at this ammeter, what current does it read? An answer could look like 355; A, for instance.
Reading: 1; A
